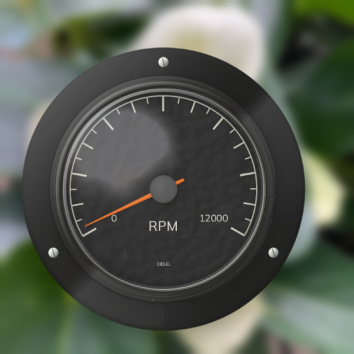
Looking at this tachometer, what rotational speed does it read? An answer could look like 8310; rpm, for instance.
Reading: 250; rpm
